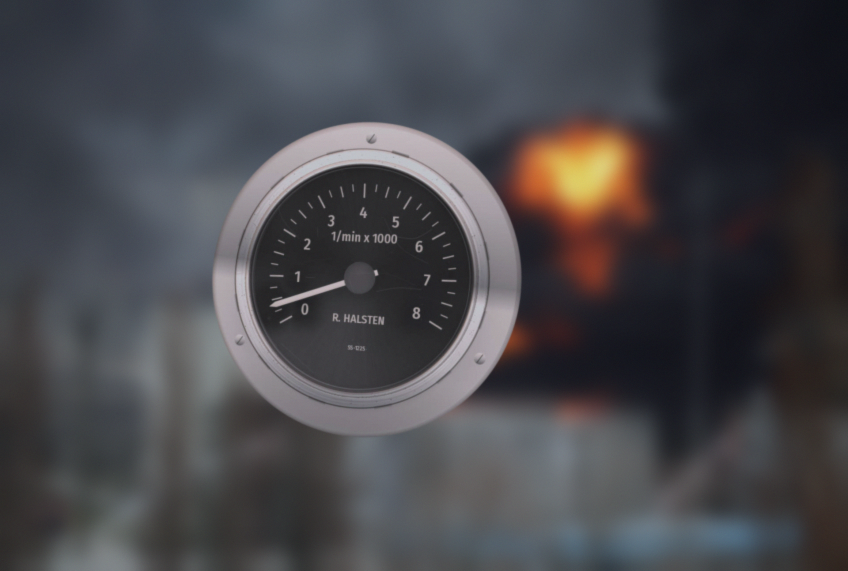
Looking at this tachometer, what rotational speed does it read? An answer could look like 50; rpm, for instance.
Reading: 375; rpm
